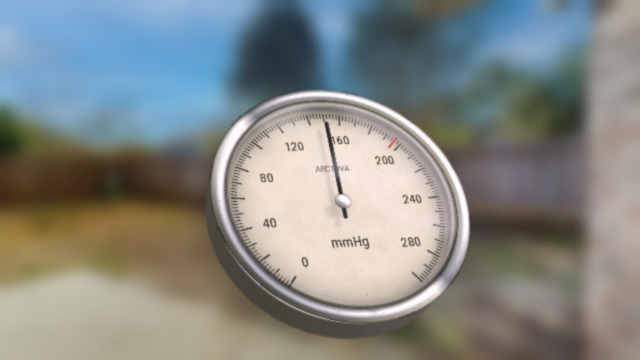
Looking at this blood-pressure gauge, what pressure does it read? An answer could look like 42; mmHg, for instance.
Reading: 150; mmHg
